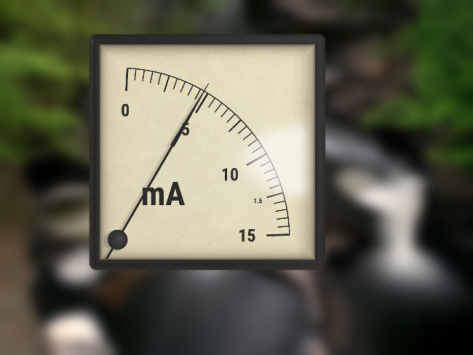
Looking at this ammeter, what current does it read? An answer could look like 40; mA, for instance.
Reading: 4.75; mA
